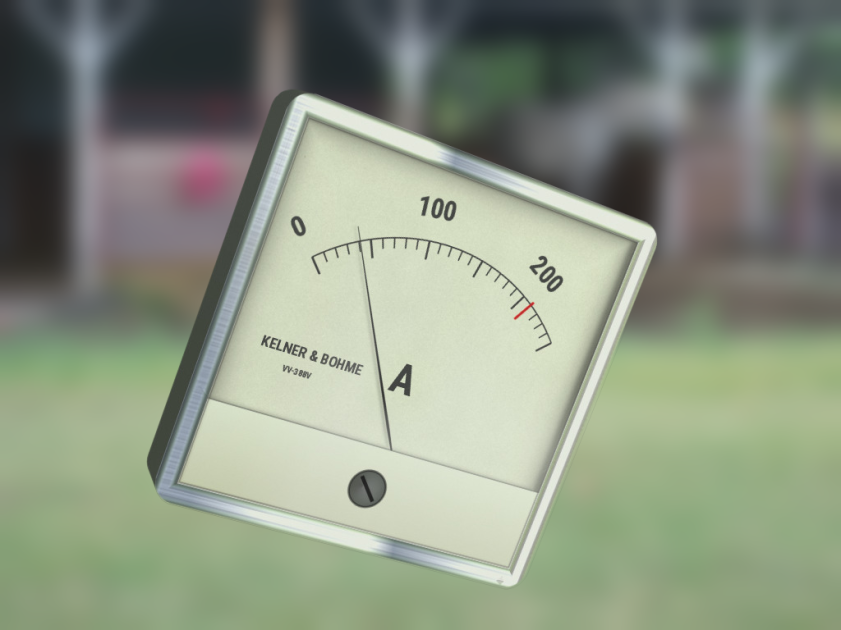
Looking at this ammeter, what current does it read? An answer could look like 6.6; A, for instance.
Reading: 40; A
